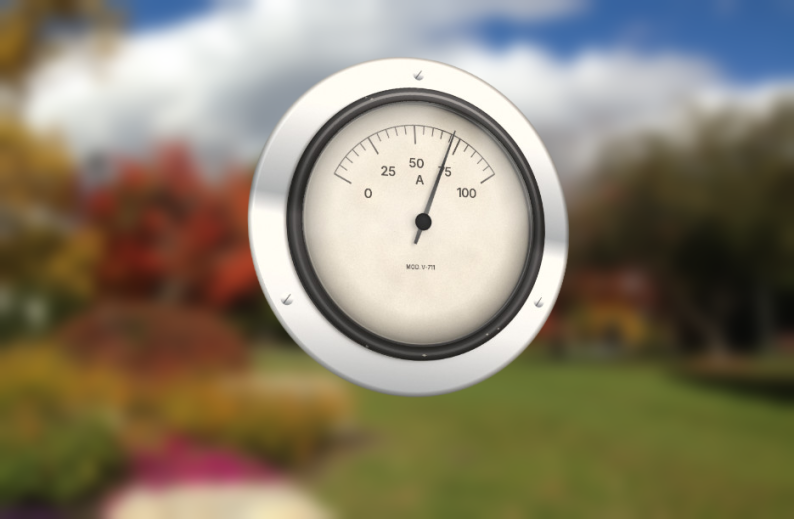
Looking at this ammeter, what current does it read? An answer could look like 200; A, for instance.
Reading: 70; A
